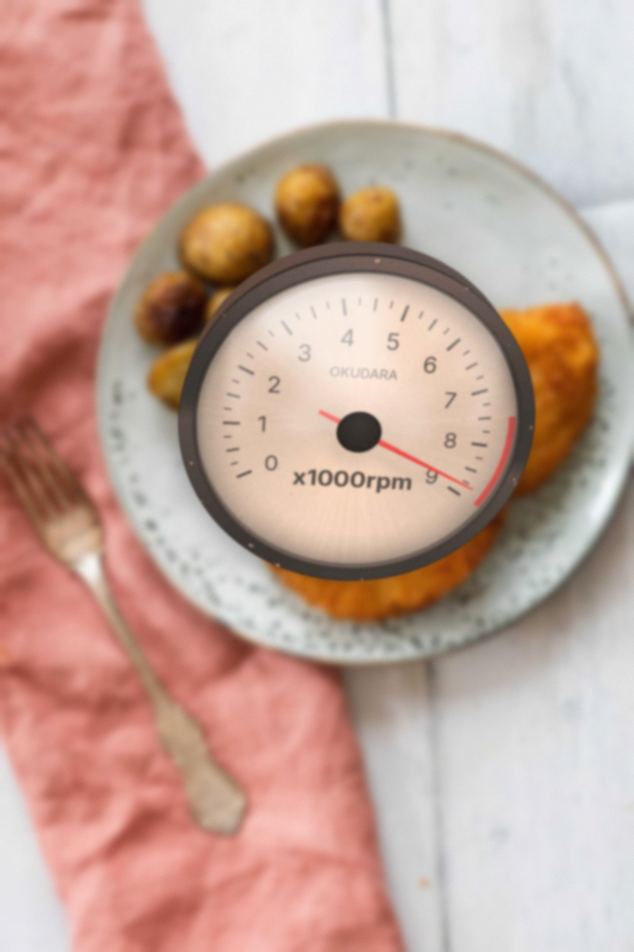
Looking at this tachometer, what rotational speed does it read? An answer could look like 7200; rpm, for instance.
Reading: 8750; rpm
